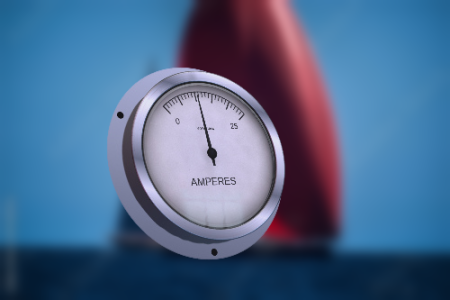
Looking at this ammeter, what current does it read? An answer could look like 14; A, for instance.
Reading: 10; A
